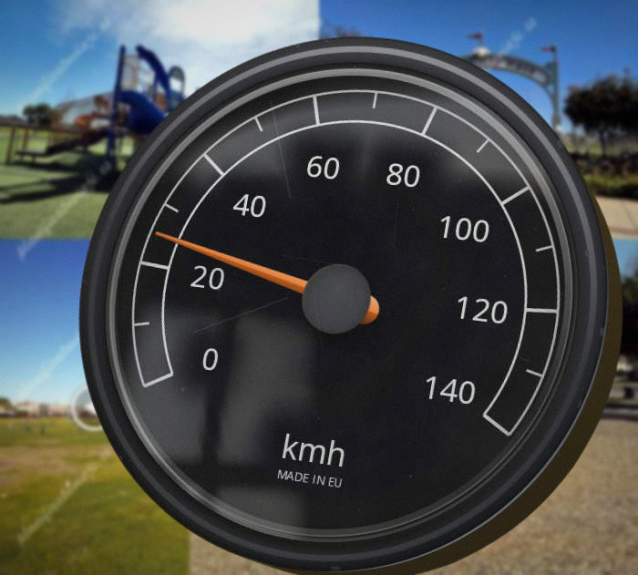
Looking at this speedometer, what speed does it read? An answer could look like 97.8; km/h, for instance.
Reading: 25; km/h
